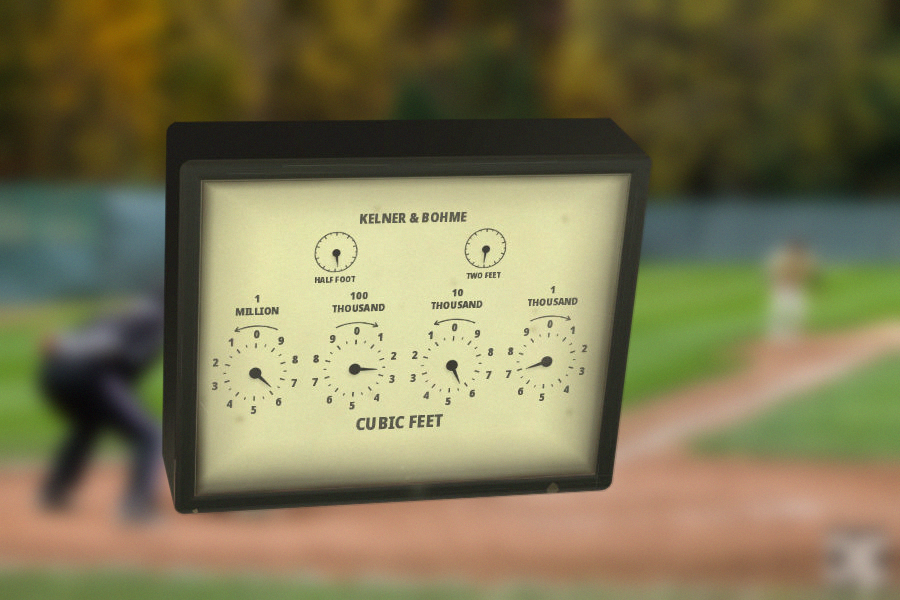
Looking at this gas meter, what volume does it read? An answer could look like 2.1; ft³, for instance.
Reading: 625700; ft³
